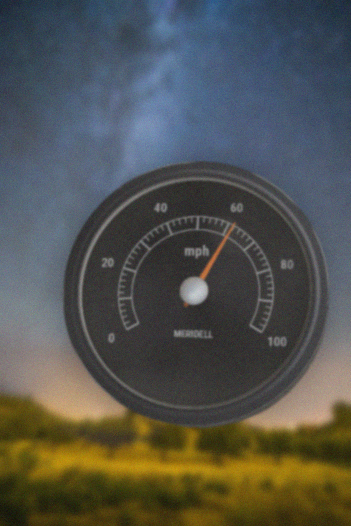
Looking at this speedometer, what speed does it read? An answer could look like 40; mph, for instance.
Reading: 62; mph
